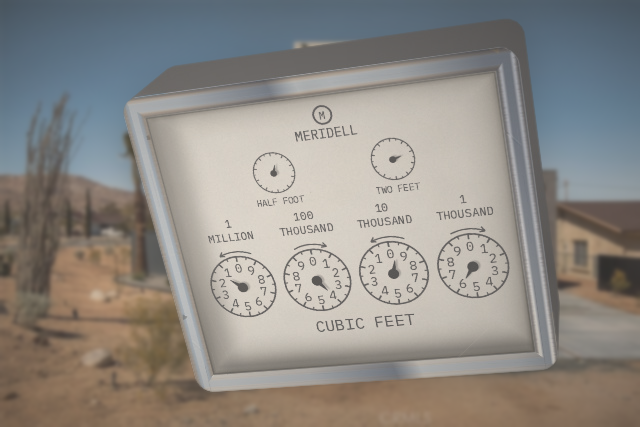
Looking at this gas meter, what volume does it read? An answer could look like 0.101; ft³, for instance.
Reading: 139600; ft³
